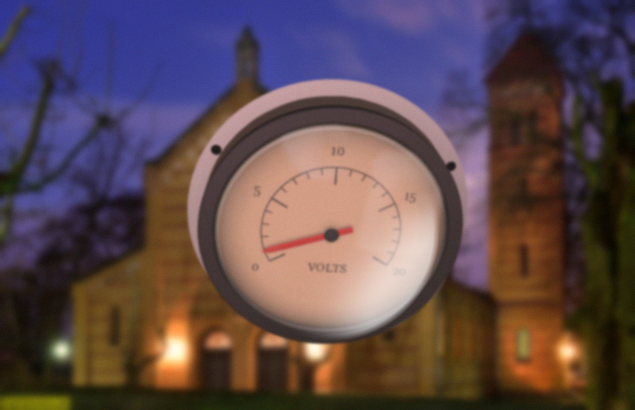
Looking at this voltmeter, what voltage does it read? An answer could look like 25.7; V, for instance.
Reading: 1; V
